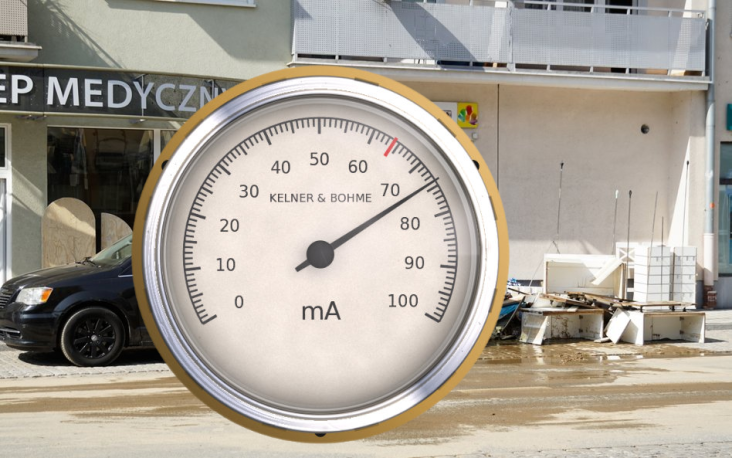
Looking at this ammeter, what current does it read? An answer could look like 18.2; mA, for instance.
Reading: 74; mA
